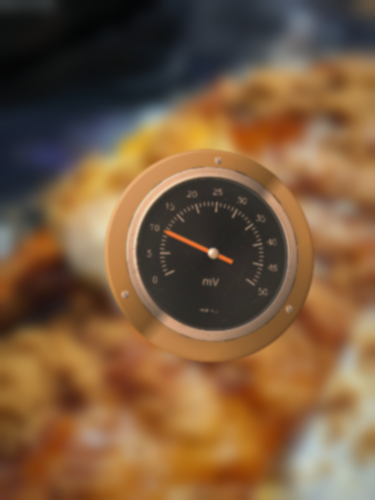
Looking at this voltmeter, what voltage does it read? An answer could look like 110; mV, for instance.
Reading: 10; mV
